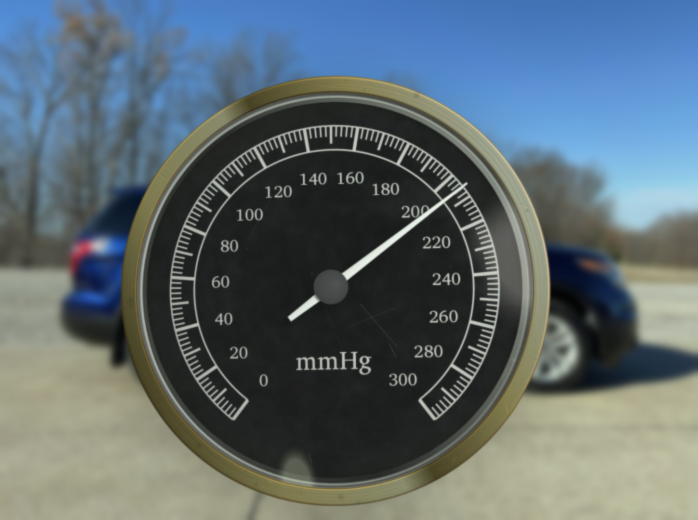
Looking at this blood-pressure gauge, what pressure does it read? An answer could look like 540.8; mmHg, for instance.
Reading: 206; mmHg
